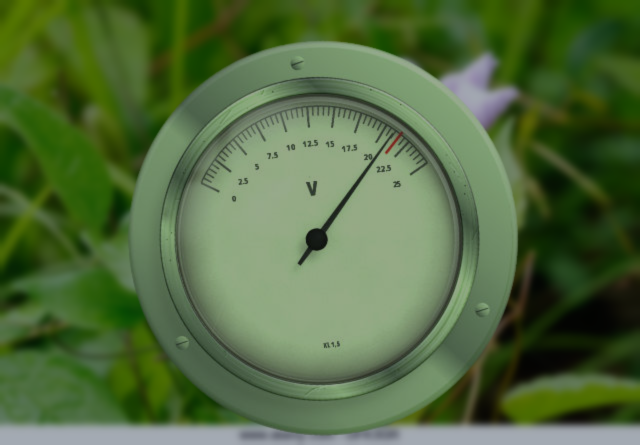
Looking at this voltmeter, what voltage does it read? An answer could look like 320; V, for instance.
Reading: 21; V
